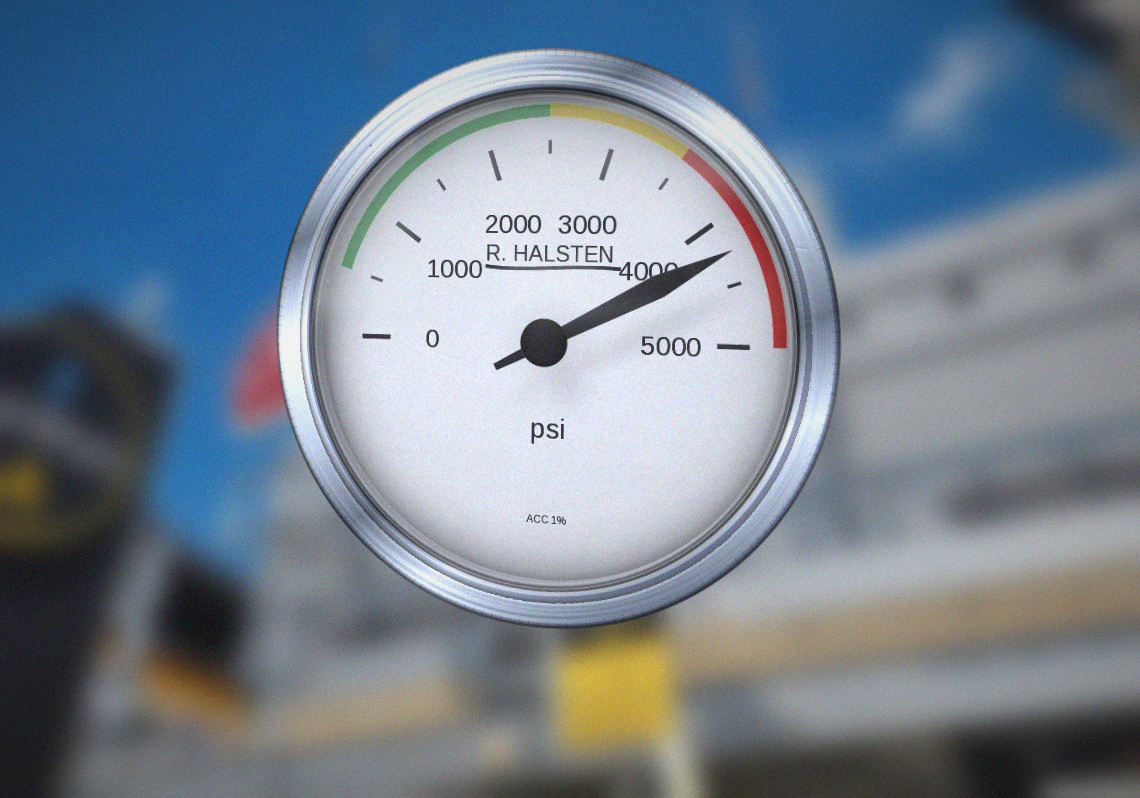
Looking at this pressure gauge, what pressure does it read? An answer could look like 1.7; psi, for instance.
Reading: 4250; psi
